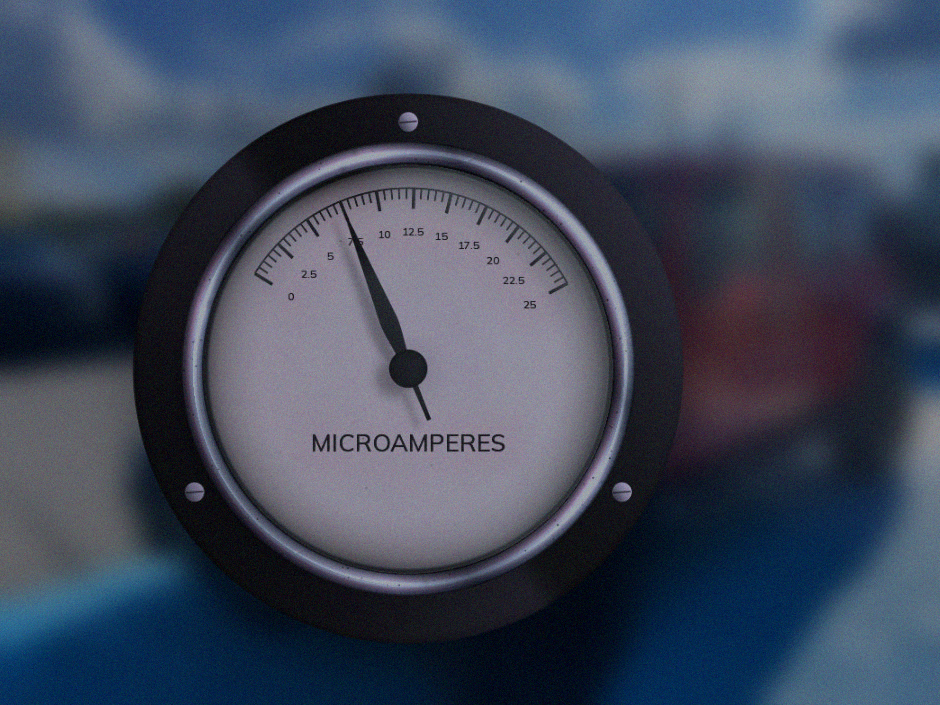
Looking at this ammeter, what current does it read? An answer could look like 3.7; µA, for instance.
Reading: 7.5; µA
